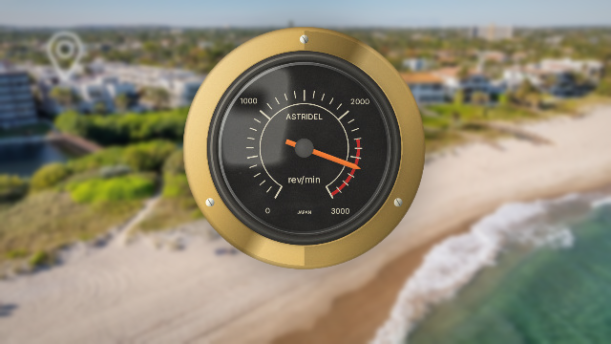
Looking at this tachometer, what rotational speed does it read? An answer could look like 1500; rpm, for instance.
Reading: 2600; rpm
